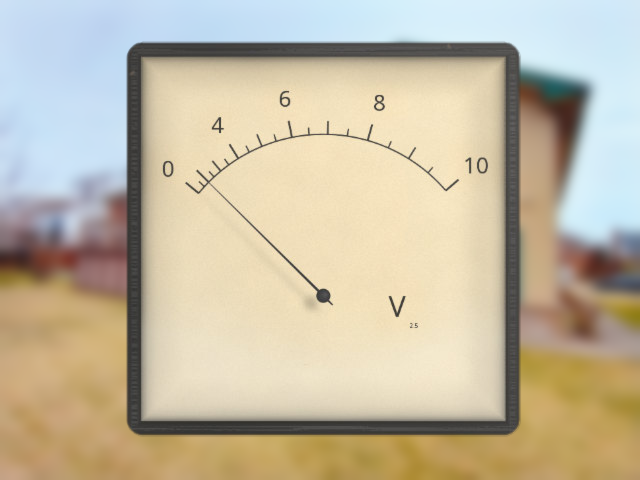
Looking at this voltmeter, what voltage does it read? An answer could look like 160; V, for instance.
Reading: 2; V
